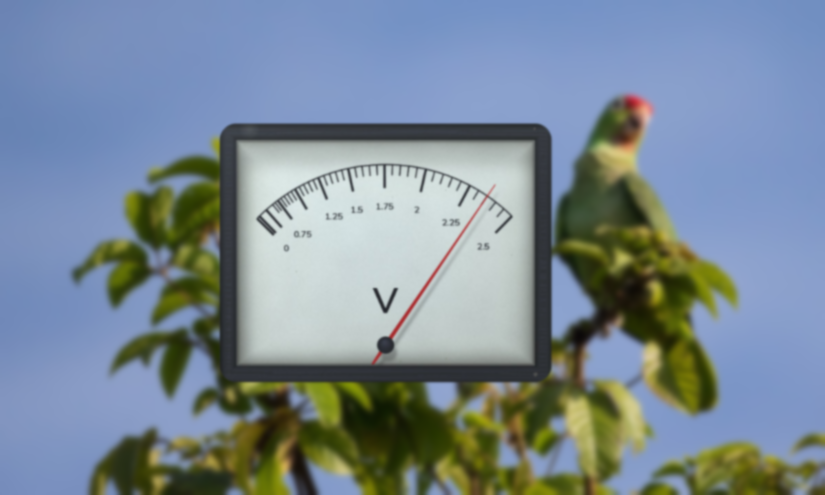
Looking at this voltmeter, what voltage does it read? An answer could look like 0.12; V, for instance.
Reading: 2.35; V
